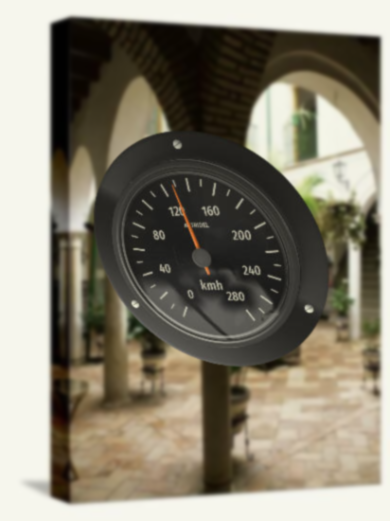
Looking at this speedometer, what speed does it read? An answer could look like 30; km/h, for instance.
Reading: 130; km/h
